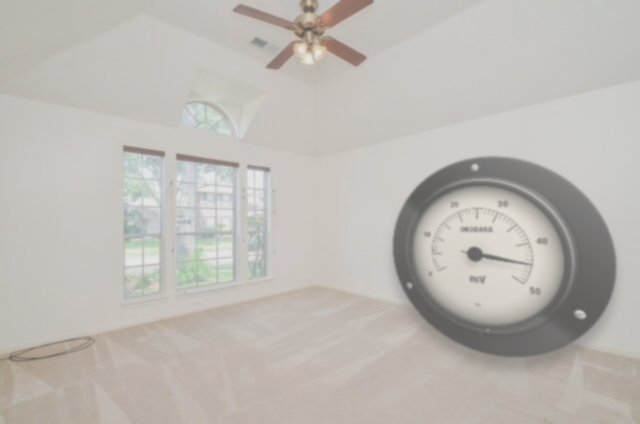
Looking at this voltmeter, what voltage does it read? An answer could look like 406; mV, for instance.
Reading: 45; mV
